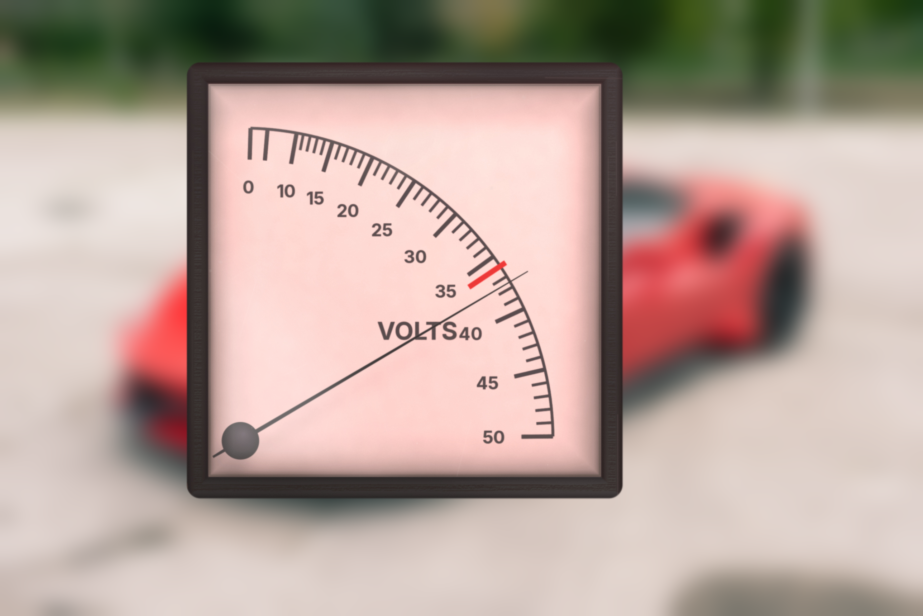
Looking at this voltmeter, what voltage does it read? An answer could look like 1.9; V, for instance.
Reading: 37.5; V
